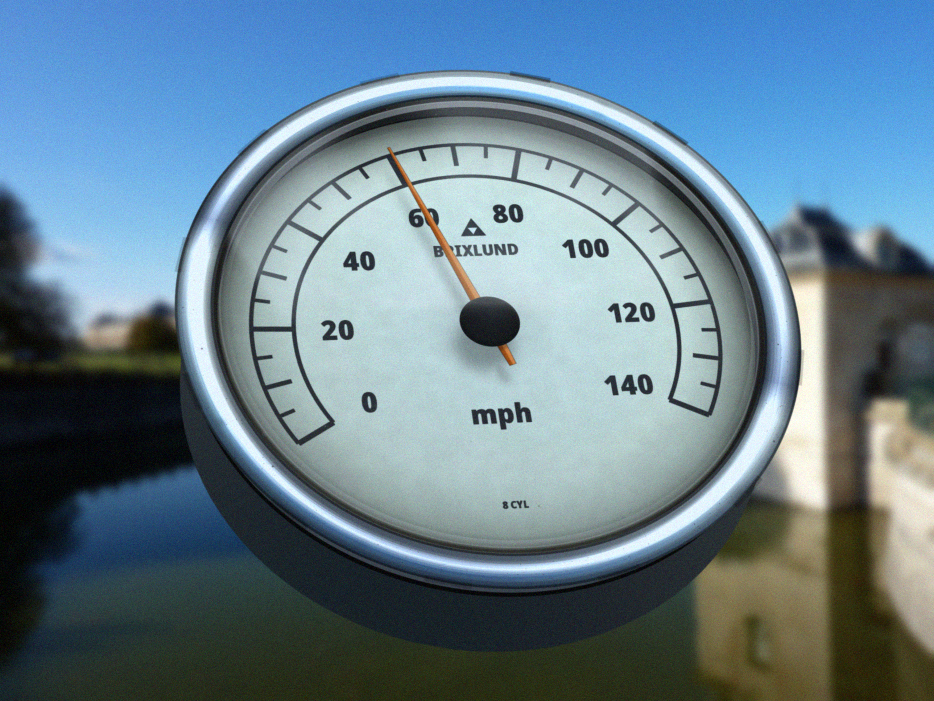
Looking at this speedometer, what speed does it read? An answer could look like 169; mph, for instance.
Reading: 60; mph
